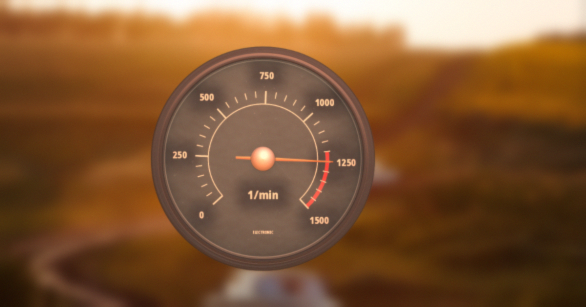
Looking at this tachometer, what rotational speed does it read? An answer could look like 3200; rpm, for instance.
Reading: 1250; rpm
